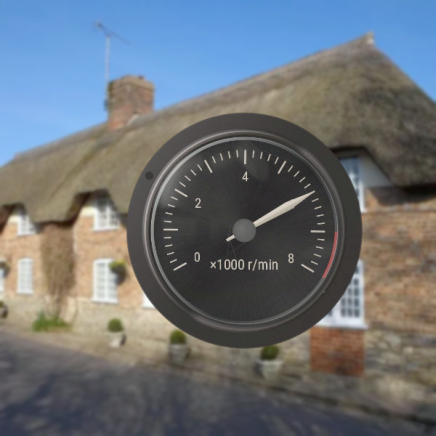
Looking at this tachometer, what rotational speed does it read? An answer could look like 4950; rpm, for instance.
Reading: 6000; rpm
